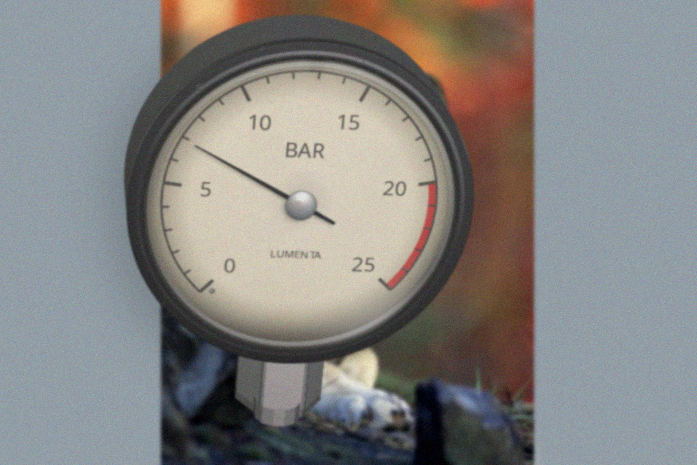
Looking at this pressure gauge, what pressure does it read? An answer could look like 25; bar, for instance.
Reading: 7; bar
